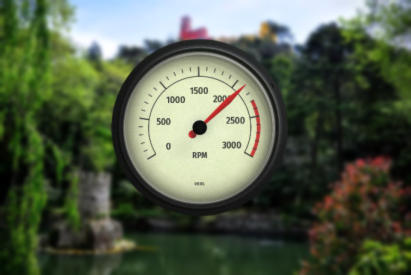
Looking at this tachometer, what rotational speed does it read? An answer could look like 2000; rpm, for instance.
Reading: 2100; rpm
